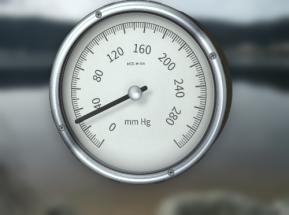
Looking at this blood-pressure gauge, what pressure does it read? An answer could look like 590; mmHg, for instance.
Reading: 30; mmHg
